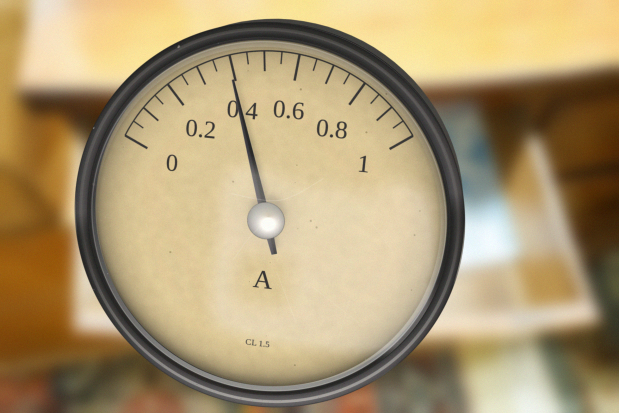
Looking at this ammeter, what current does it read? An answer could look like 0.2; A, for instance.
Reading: 0.4; A
